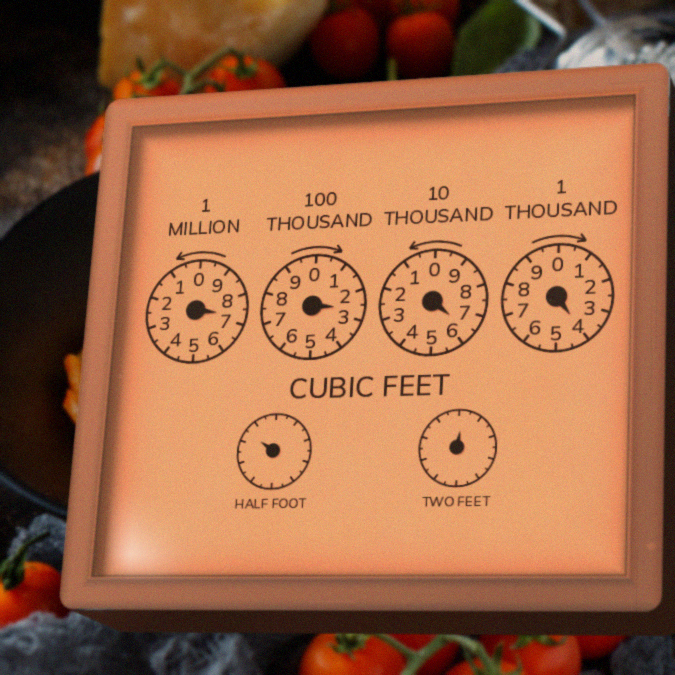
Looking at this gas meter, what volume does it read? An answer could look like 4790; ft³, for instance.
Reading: 726400; ft³
